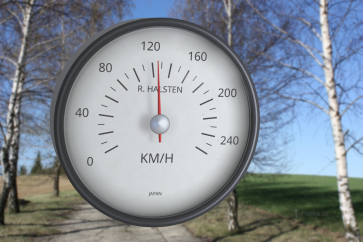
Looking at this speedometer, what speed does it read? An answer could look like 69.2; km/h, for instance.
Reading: 125; km/h
